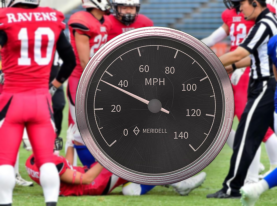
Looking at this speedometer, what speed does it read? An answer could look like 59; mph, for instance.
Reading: 35; mph
